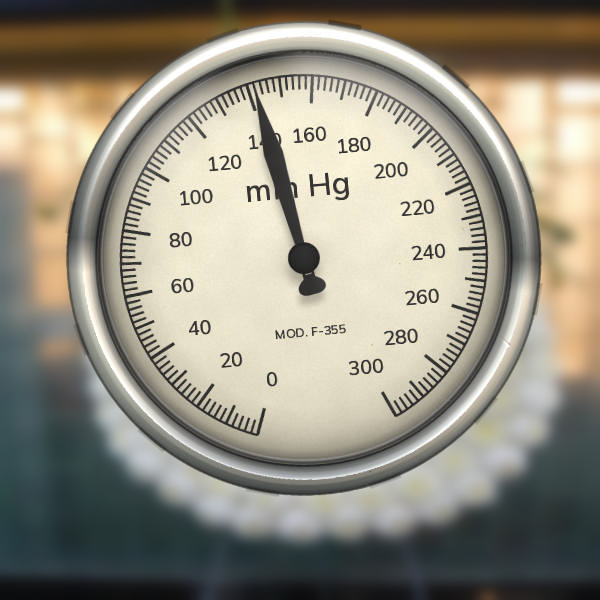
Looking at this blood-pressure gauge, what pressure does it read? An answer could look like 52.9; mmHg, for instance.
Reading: 142; mmHg
